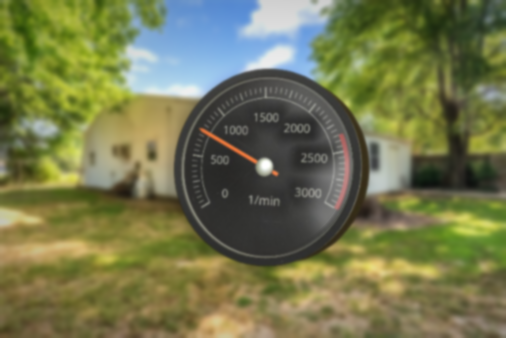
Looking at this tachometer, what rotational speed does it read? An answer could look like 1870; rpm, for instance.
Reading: 750; rpm
